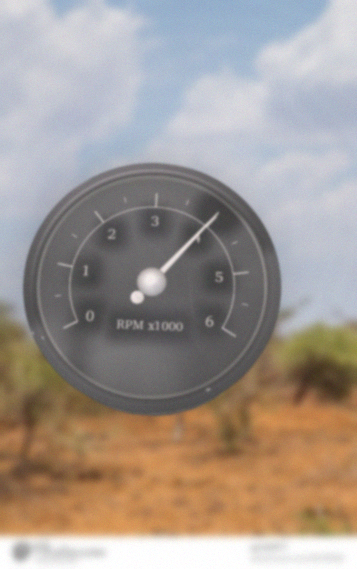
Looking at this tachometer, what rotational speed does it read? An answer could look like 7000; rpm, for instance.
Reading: 4000; rpm
